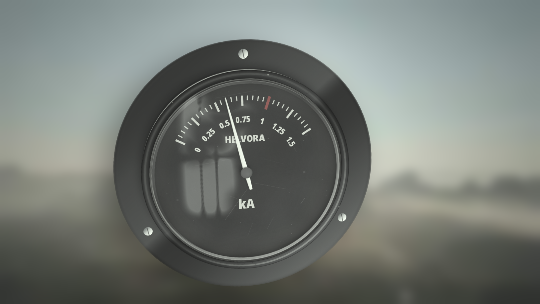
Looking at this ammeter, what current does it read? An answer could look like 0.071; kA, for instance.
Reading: 0.6; kA
